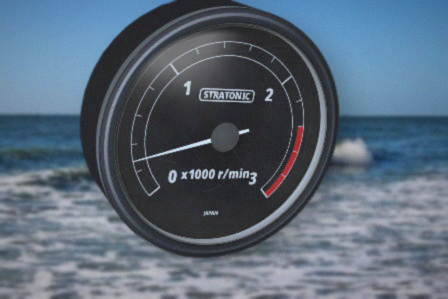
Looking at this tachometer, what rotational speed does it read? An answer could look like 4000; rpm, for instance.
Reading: 300; rpm
